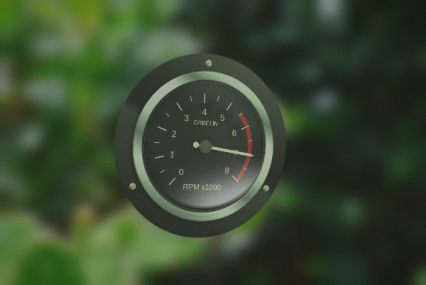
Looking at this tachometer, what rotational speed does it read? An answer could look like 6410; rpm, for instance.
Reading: 7000; rpm
